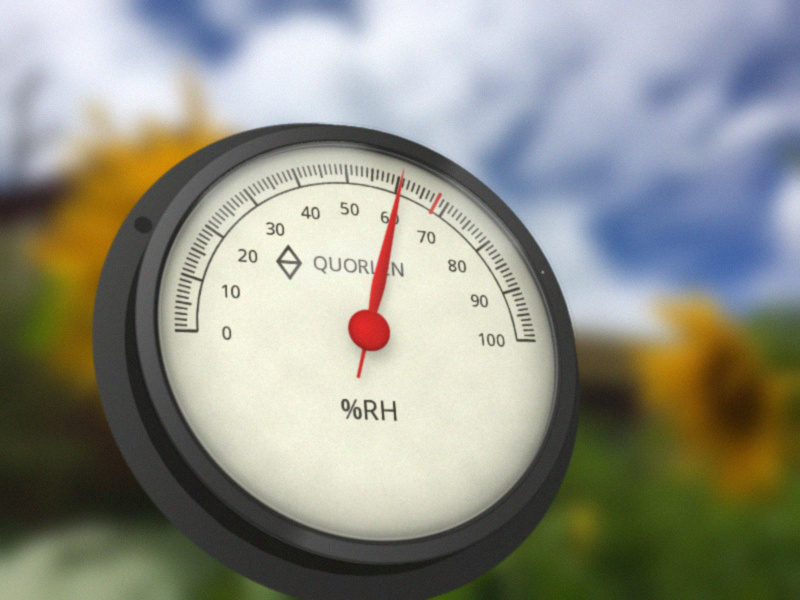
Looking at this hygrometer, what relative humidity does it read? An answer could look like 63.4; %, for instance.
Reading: 60; %
